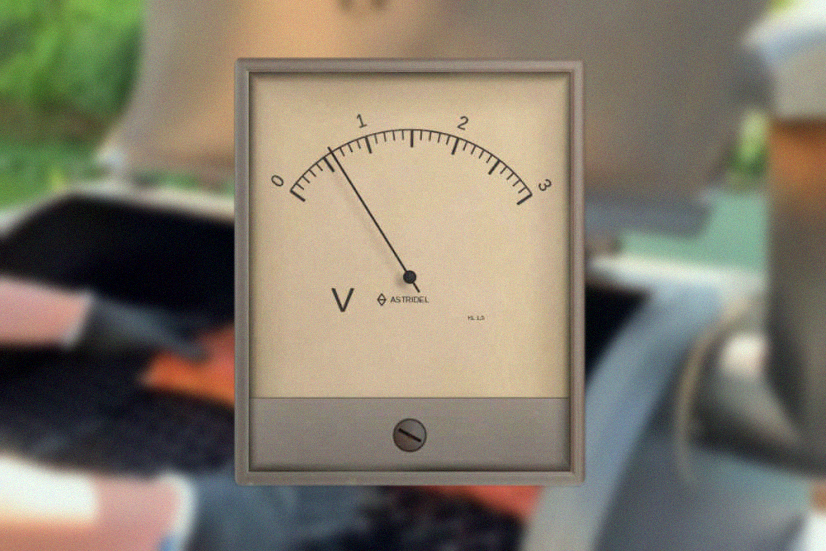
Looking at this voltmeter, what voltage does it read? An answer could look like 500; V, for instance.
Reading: 0.6; V
